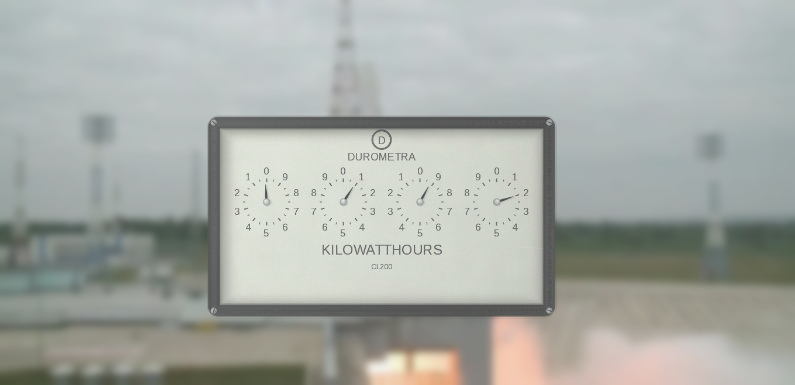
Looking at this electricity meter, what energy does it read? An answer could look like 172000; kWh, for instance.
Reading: 92; kWh
